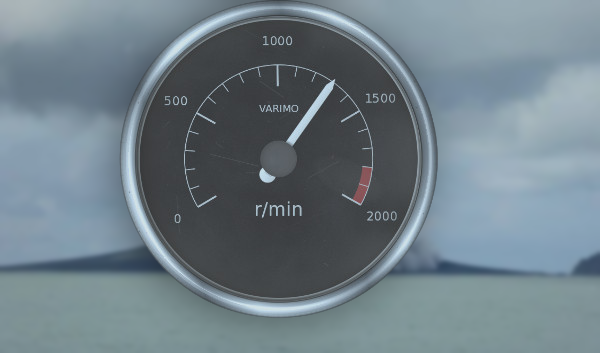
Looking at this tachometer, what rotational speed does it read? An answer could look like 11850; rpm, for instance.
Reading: 1300; rpm
